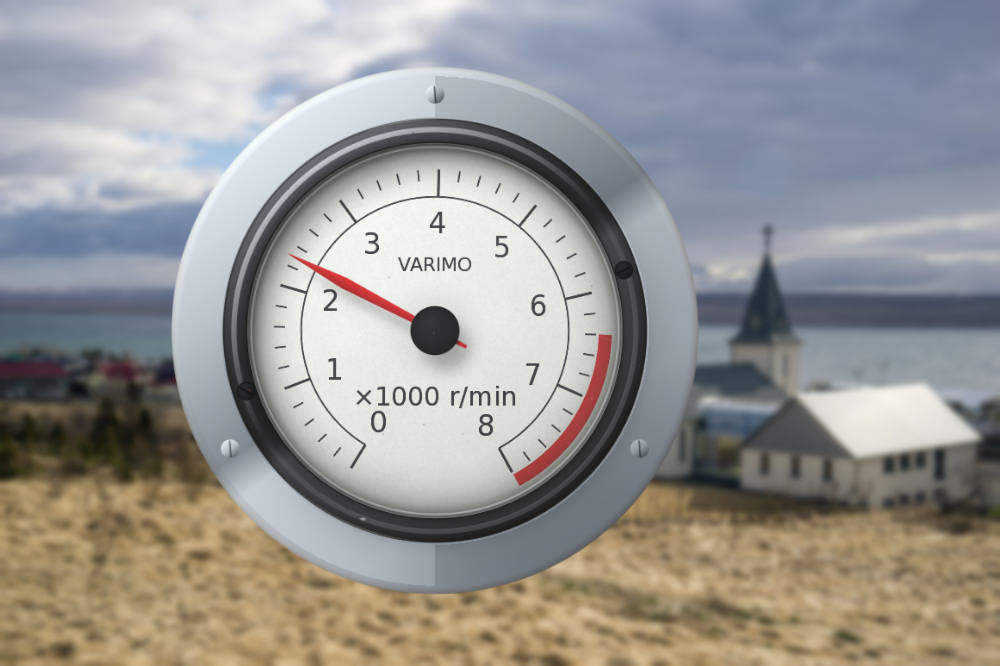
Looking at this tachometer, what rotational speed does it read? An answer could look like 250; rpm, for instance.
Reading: 2300; rpm
